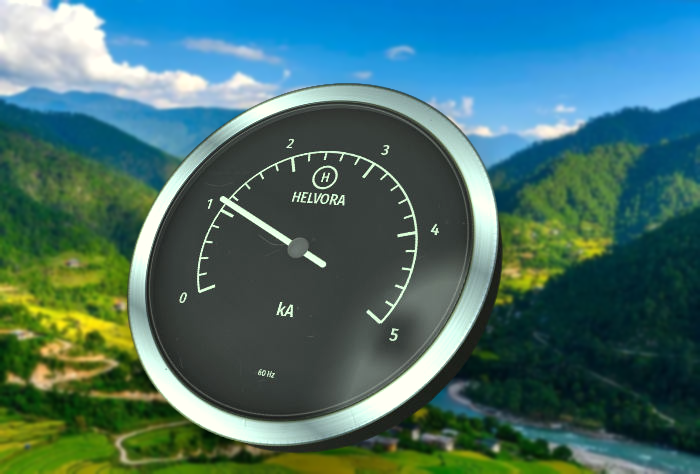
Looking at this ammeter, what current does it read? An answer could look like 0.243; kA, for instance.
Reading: 1.1; kA
